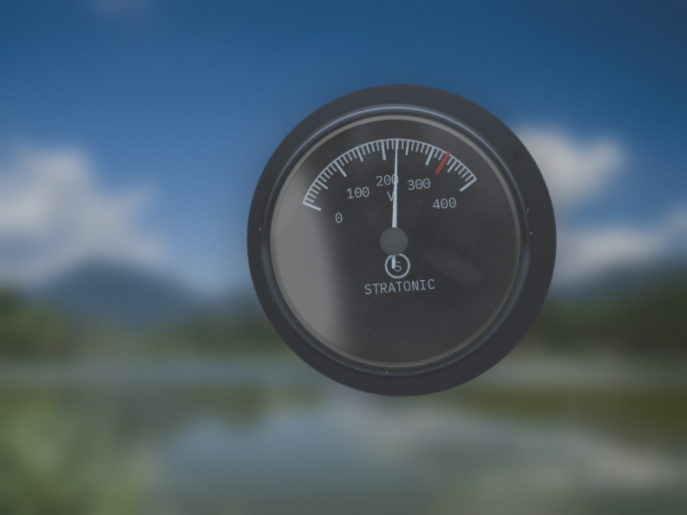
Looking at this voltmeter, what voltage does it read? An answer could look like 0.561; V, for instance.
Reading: 230; V
